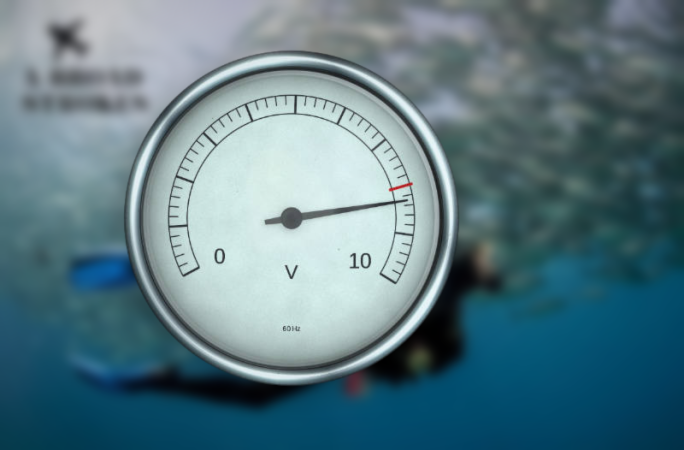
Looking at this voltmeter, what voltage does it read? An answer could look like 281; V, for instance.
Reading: 8.3; V
